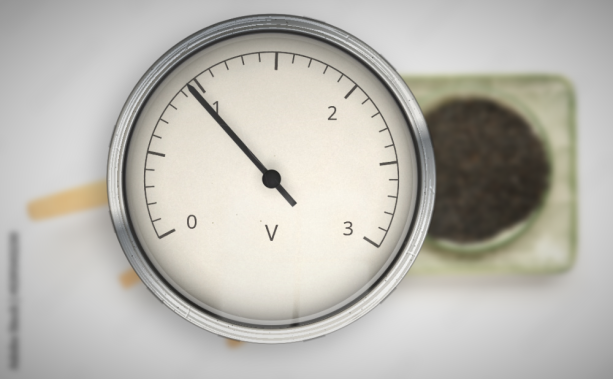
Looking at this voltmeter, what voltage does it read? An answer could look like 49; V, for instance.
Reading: 0.95; V
